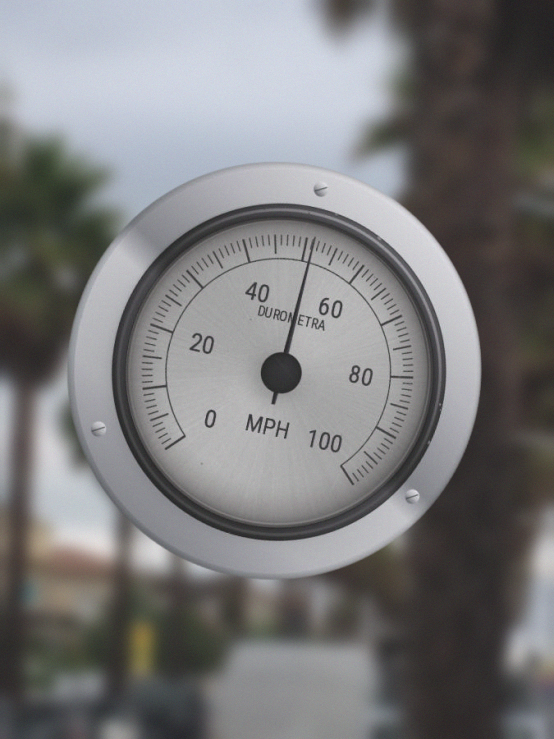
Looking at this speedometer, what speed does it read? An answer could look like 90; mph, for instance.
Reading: 51; mph
